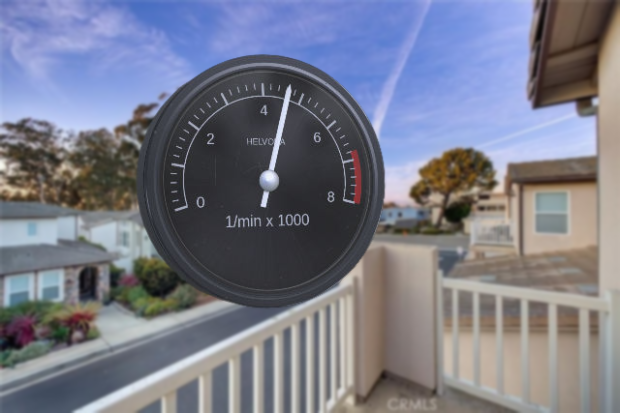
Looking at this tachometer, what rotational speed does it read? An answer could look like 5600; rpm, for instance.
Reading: 4600; rpm
